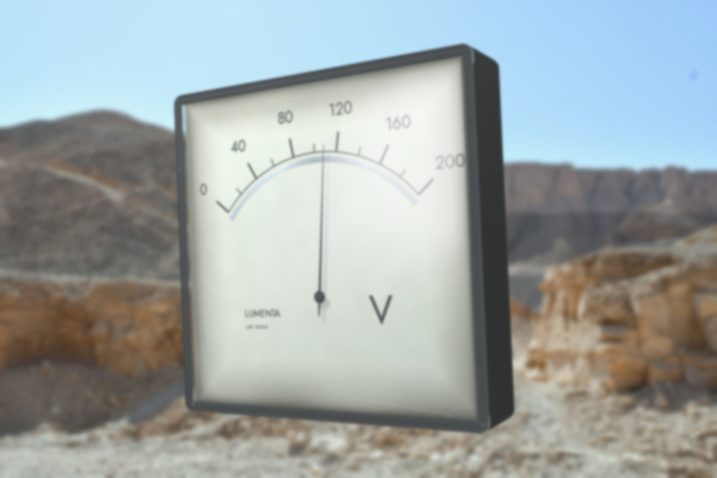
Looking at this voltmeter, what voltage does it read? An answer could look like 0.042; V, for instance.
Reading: 110; V
